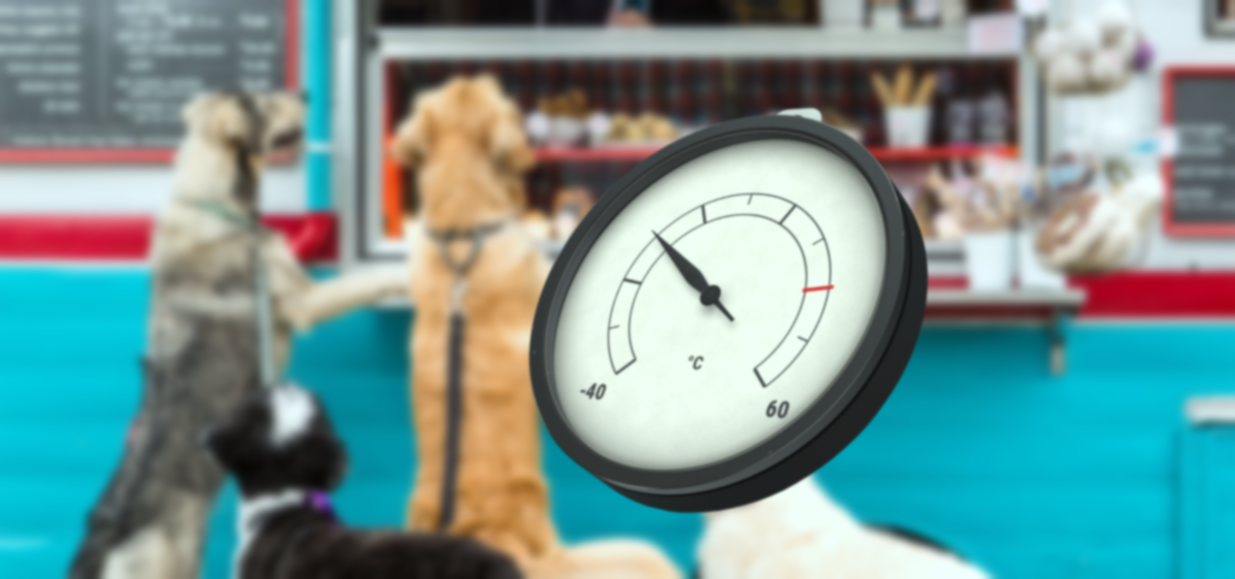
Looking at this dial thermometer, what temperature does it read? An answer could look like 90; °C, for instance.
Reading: -10; °C
